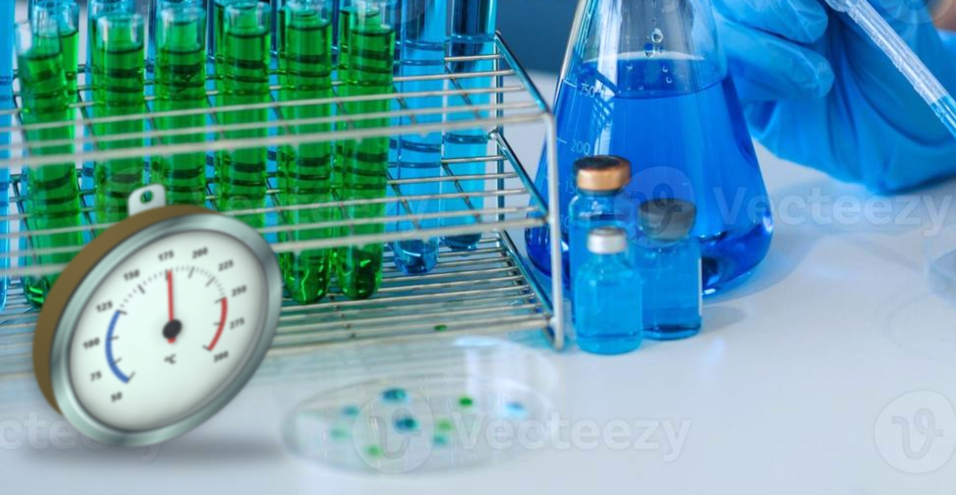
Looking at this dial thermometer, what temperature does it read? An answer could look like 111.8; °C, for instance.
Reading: 175; °C
